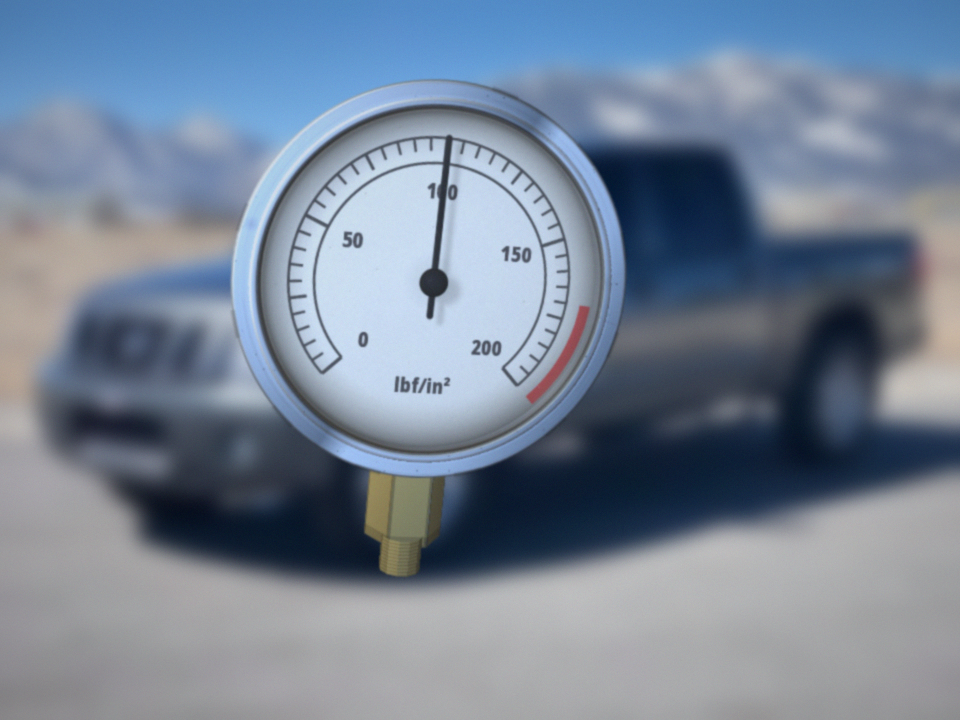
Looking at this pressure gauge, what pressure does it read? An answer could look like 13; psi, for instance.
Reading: 100; psi
